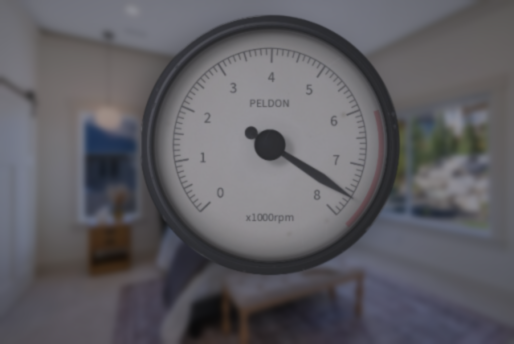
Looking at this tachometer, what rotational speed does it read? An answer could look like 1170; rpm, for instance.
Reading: 7600; rpm
